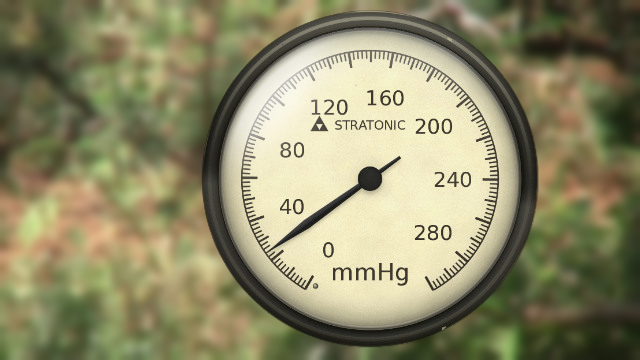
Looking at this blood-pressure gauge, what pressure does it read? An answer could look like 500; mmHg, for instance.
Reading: 24; mmHg
